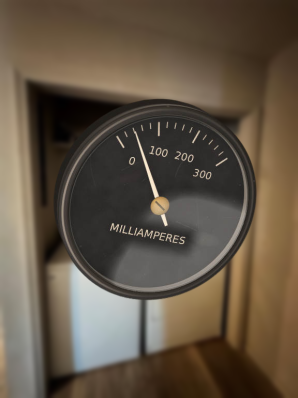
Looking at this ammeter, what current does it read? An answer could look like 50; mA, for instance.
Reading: 40; mA
